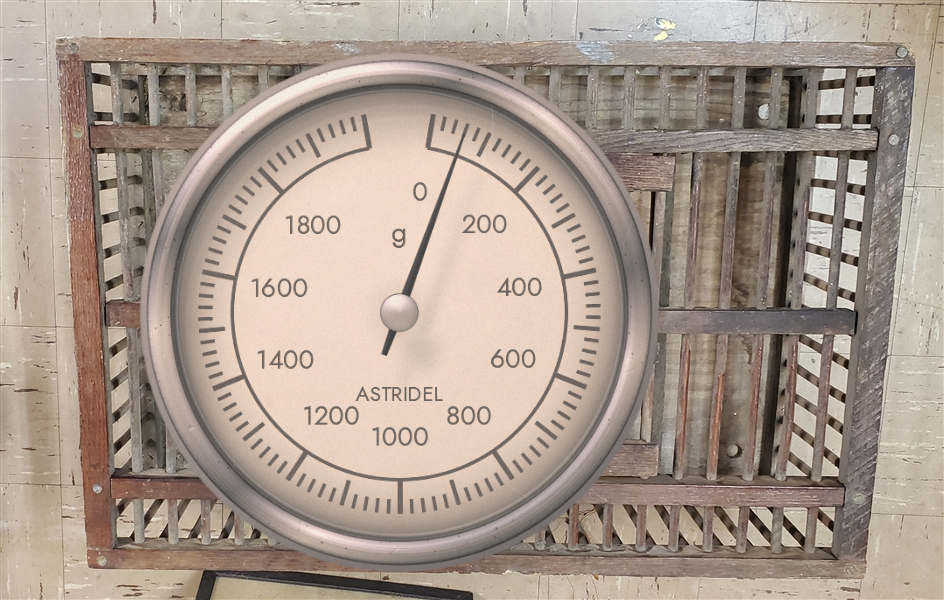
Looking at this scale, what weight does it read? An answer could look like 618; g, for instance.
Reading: 60; g
